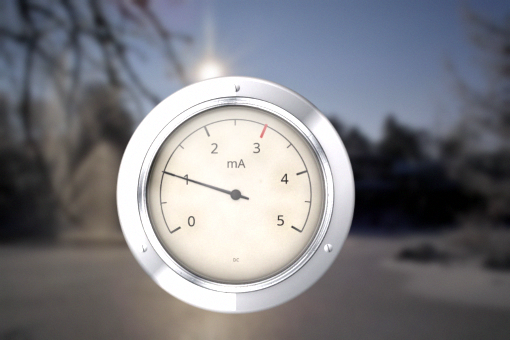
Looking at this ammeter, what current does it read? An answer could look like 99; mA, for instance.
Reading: 1; mA
